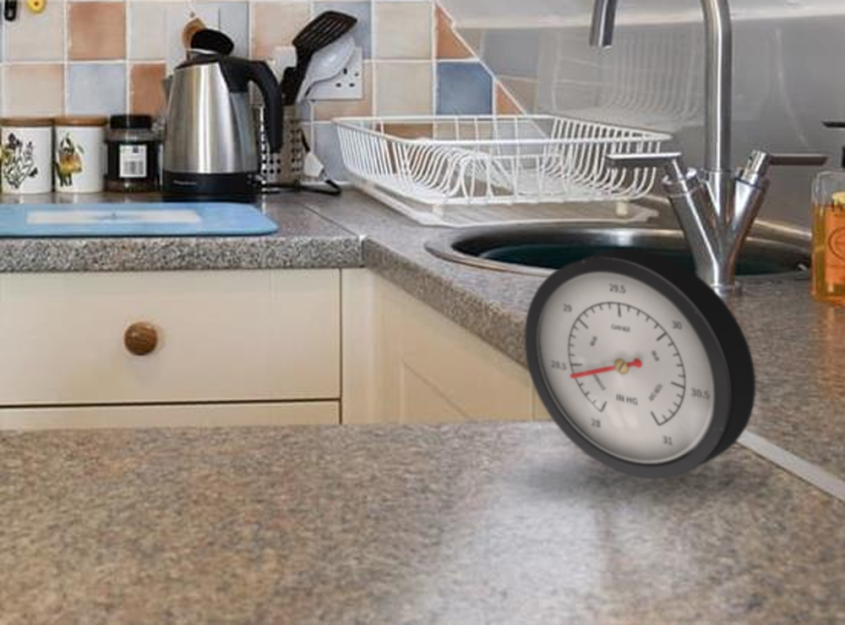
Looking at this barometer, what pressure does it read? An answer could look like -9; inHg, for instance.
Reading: 28.4; inHg
